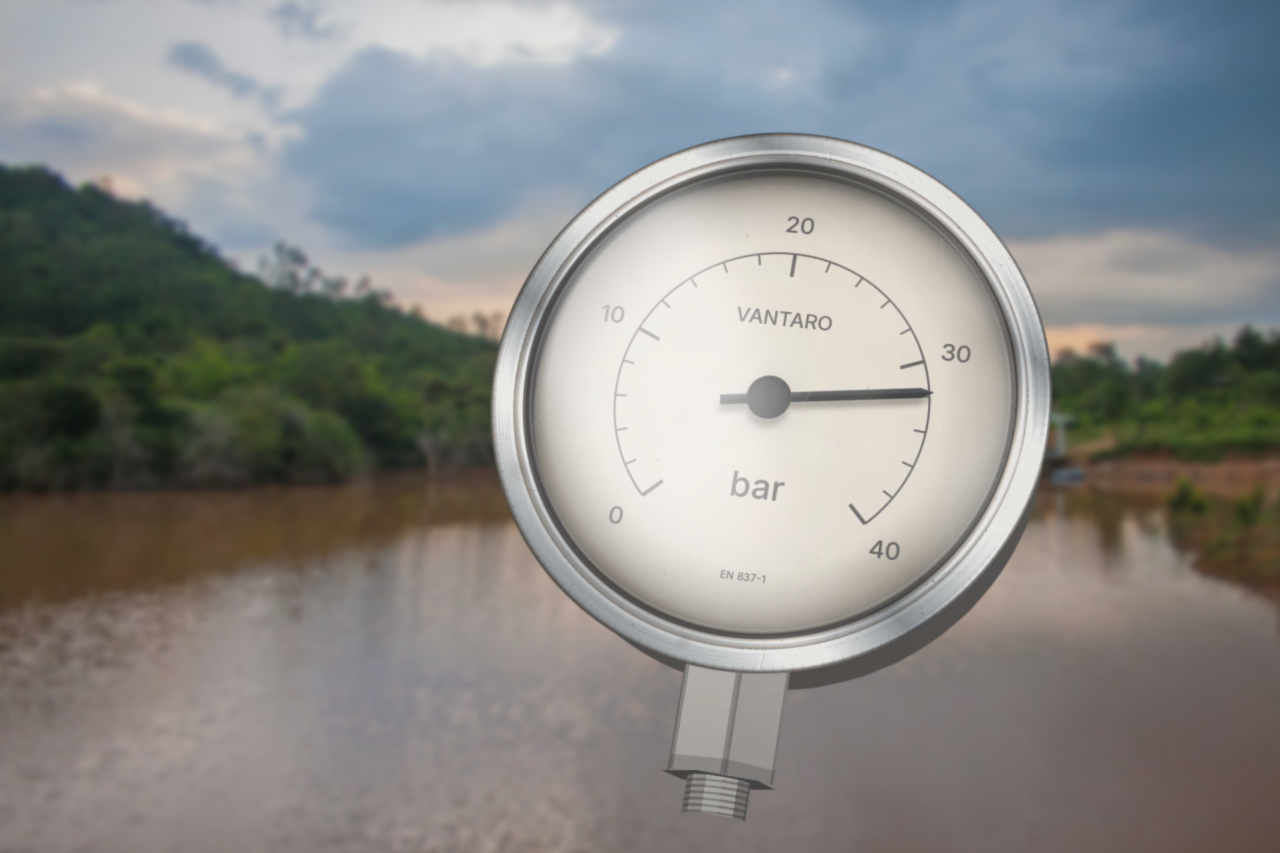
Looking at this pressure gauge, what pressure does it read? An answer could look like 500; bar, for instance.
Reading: 32; bar
